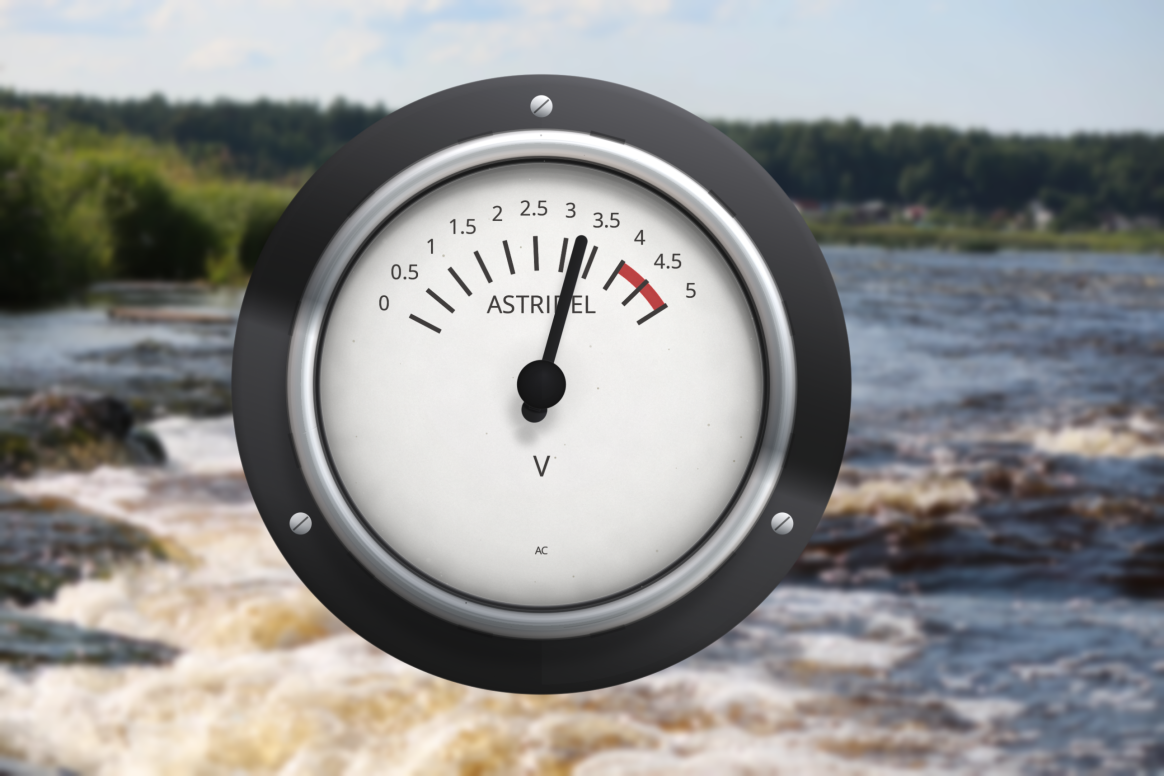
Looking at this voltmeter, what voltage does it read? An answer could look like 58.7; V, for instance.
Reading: 3.25; V
